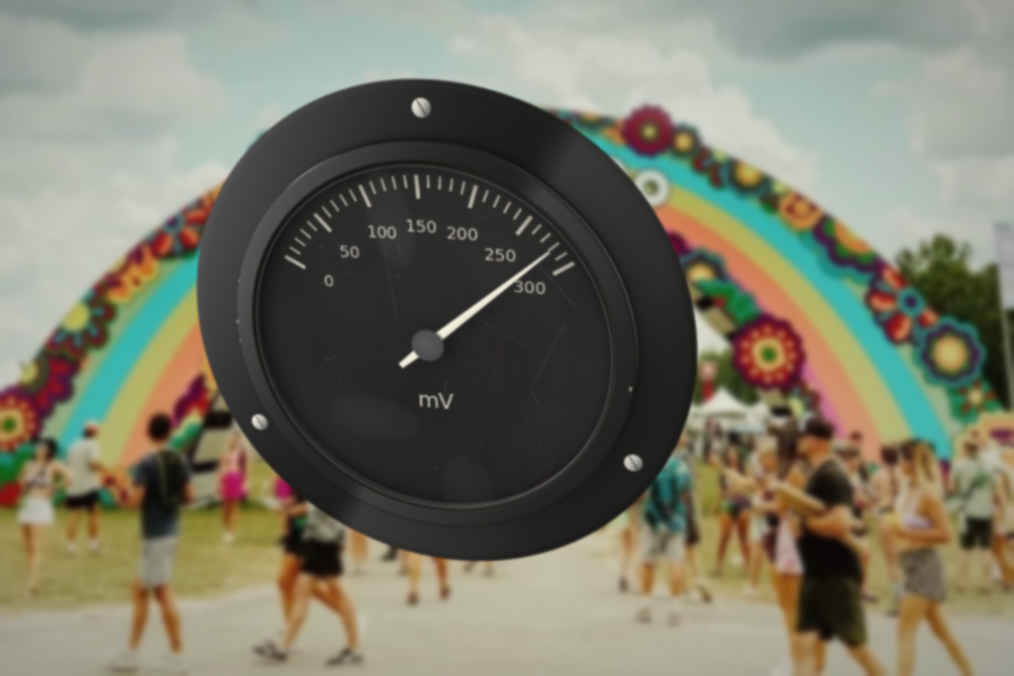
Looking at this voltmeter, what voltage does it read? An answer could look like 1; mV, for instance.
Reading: 280; mV
